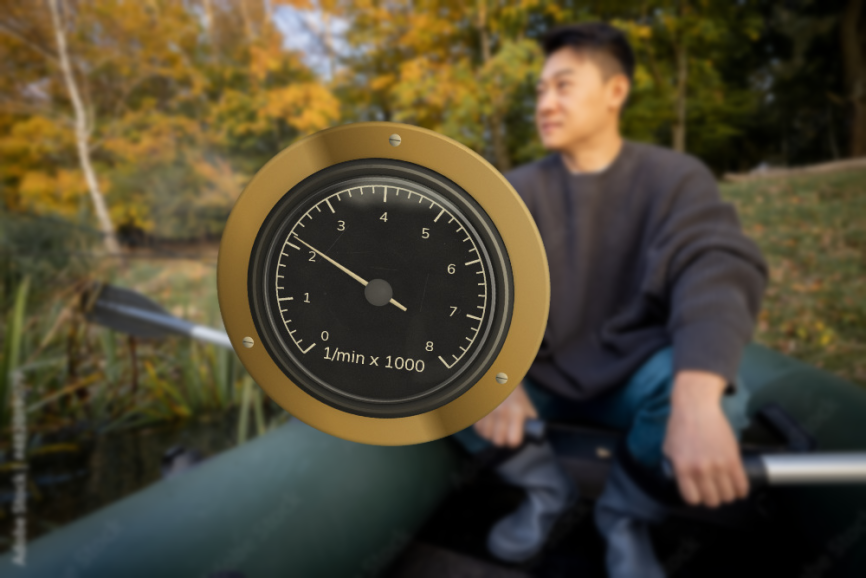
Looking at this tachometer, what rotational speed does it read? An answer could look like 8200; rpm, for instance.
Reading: 2200; rpm
